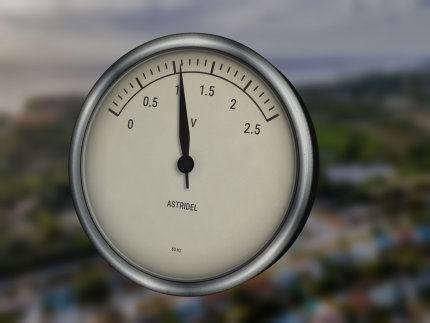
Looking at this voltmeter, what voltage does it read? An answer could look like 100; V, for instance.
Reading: 1.1; V
